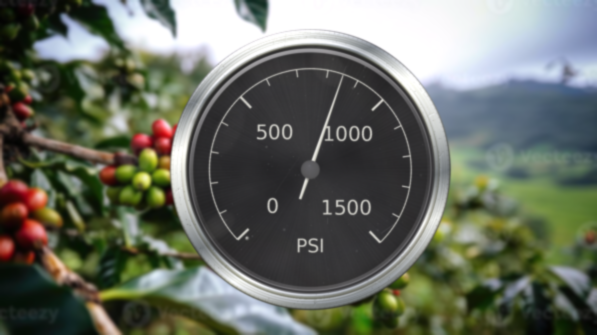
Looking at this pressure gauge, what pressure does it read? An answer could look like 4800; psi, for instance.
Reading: 850; psi
